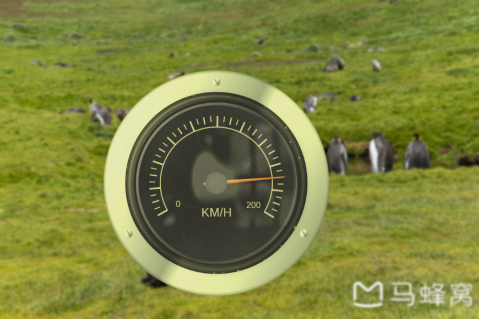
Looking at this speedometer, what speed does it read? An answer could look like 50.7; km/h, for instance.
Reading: 170; km/h
